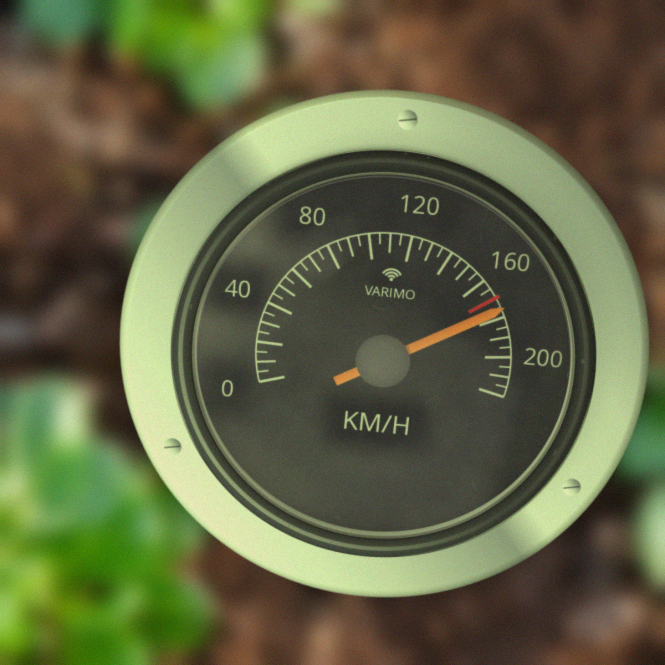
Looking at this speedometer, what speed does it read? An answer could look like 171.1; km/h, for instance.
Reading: 175; km/h
